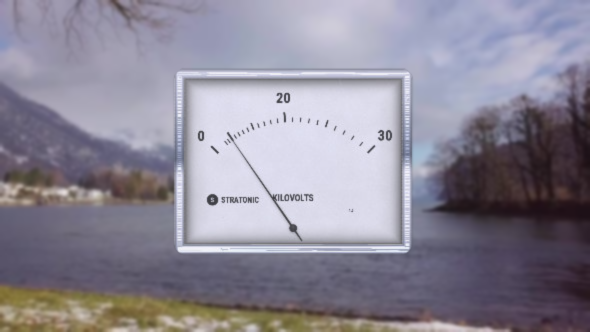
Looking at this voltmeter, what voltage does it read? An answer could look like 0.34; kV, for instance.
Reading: 10; kV
